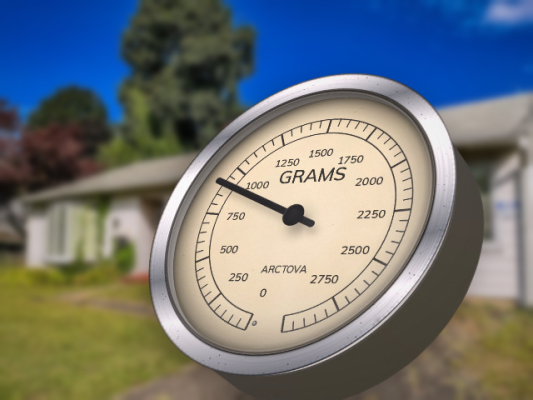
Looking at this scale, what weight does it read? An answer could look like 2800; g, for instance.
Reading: 900; g
